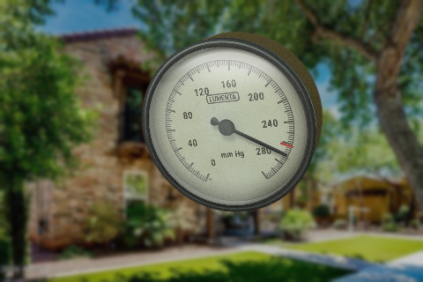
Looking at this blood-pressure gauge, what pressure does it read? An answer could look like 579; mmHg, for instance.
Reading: 270; mmHg
